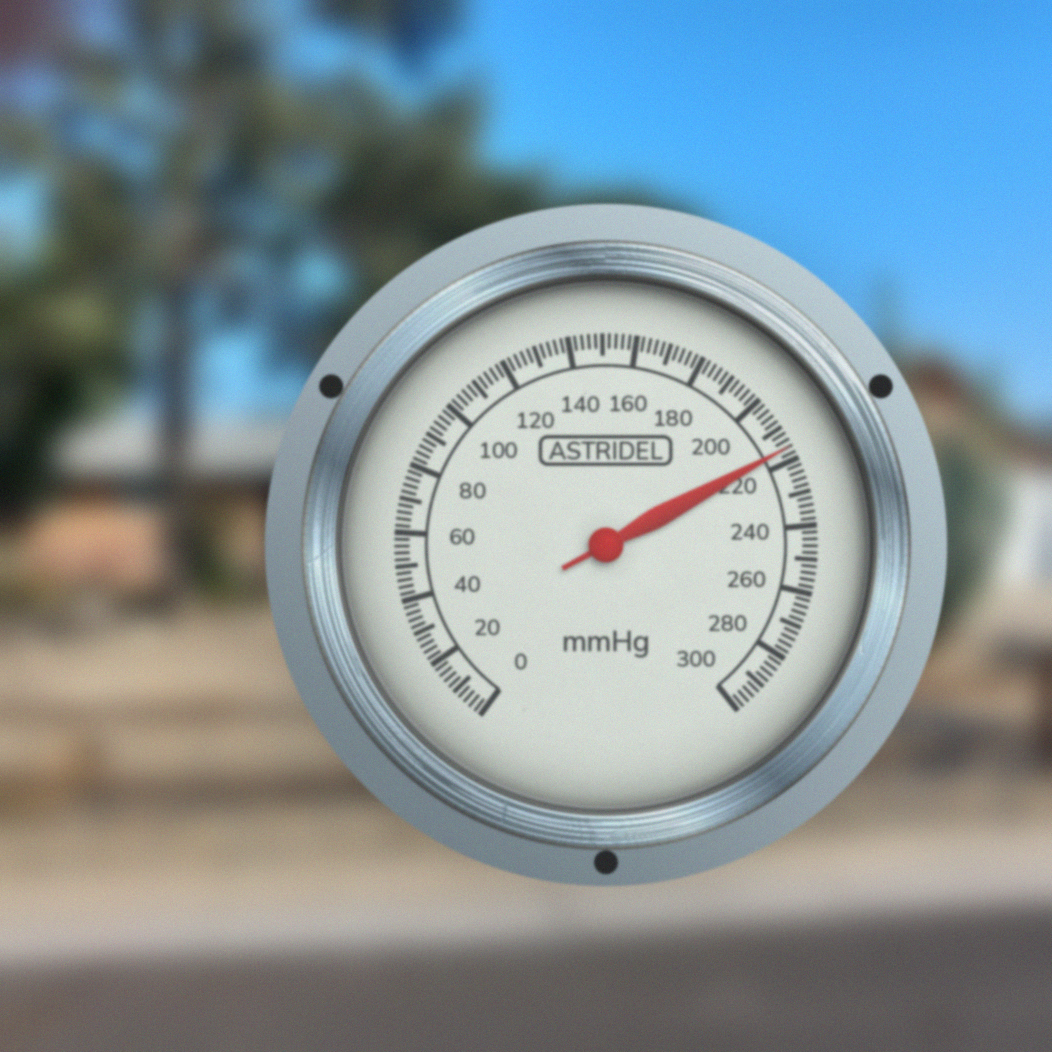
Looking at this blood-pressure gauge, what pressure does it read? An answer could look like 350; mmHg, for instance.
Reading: 216; mmHg
